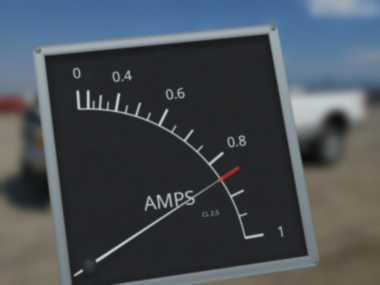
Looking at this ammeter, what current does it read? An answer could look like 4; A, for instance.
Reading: 0.85; A
